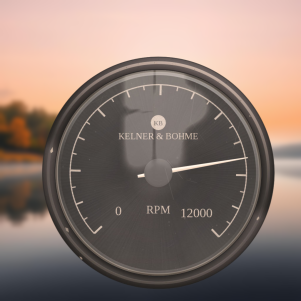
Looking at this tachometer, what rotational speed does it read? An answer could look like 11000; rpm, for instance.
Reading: 9500; rpm
